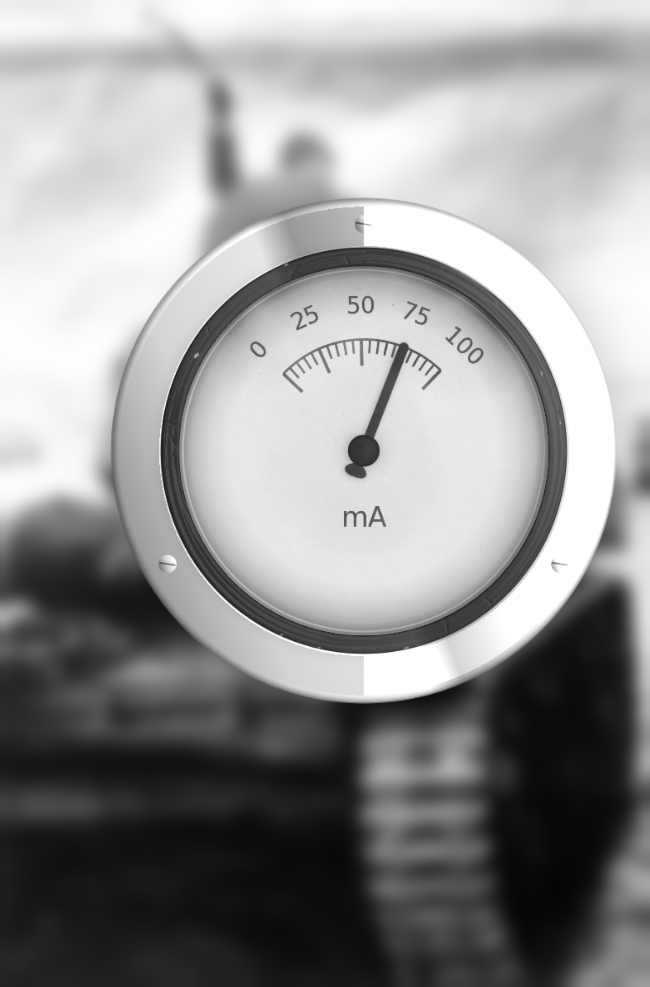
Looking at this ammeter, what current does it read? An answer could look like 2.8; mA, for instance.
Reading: 75; mA
